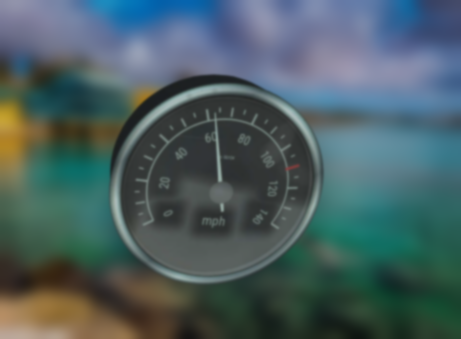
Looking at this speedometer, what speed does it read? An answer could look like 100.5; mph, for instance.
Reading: 62.5; mph
